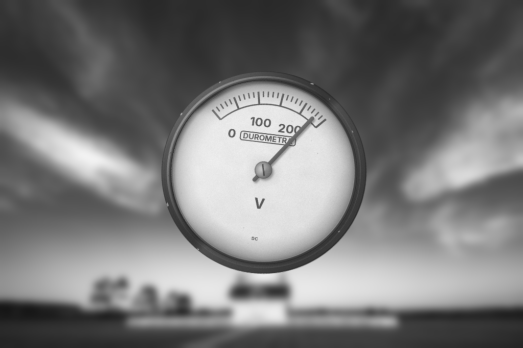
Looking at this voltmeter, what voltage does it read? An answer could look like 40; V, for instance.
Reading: 230; V
